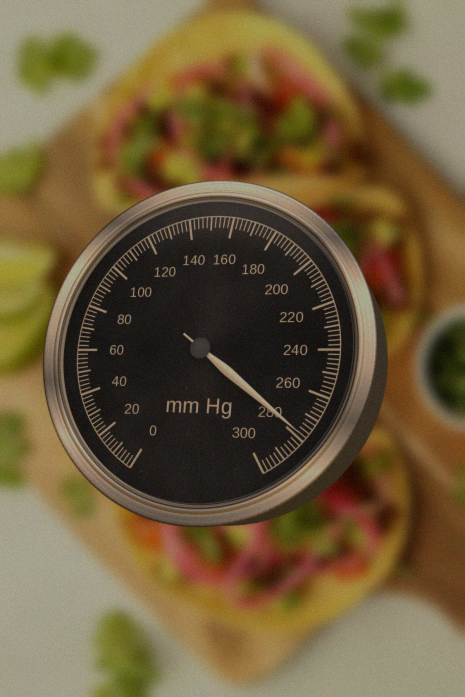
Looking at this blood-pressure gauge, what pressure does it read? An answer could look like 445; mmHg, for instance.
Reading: 278; mmHg
